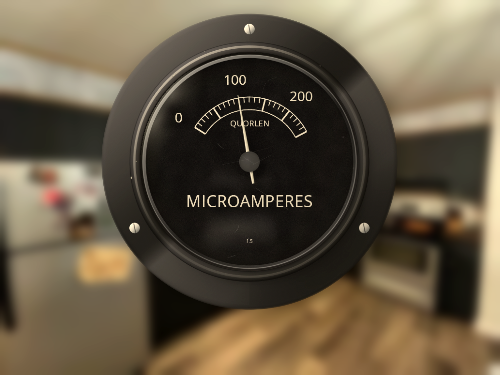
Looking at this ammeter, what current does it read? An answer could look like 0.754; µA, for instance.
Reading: 100; µA
